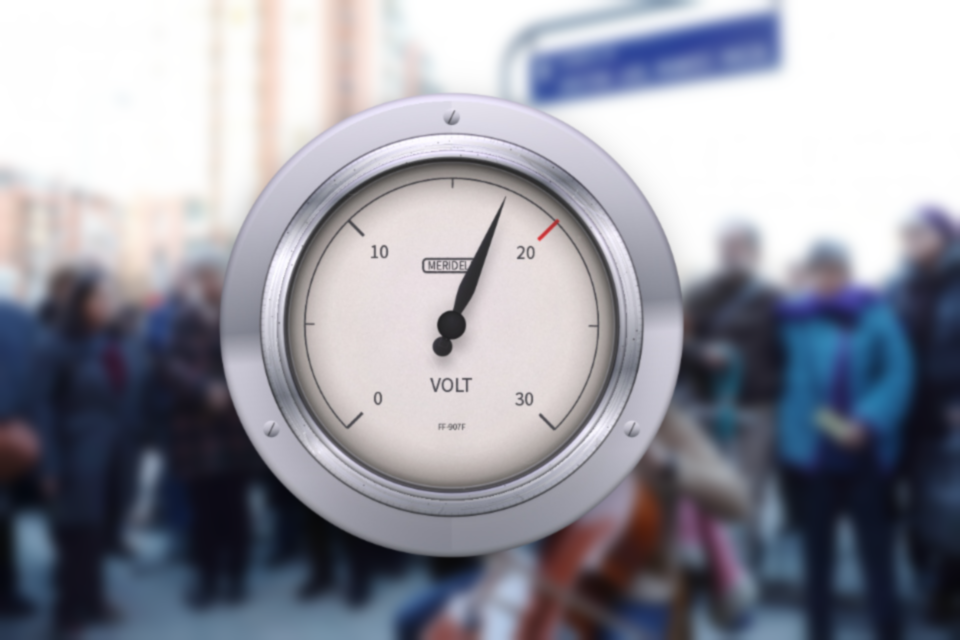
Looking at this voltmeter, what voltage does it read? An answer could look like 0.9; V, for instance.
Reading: 17.5; V
